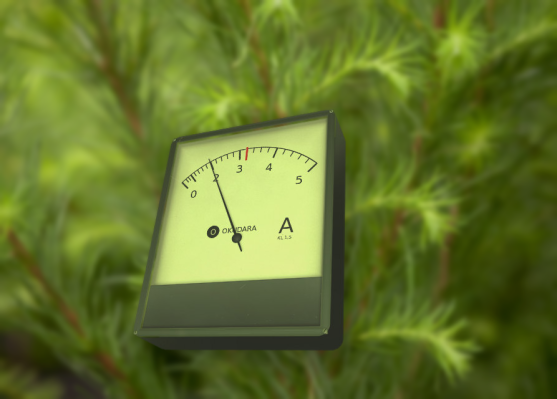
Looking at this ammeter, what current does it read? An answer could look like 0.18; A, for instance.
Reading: 2; A
